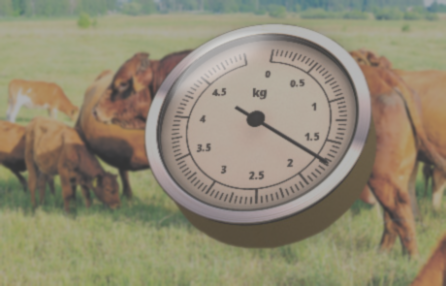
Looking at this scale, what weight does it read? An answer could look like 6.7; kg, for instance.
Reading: 1.75; kg
